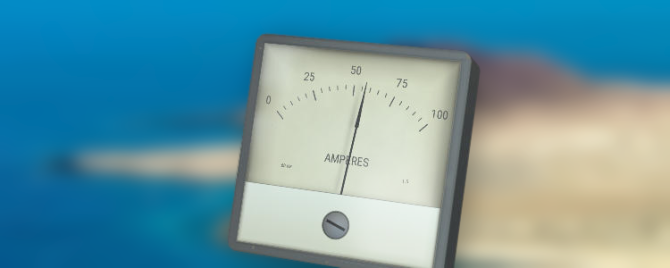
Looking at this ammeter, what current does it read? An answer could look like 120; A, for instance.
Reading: 57.5; A
